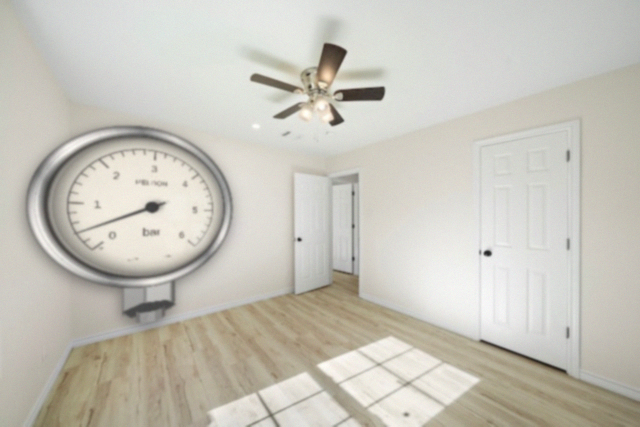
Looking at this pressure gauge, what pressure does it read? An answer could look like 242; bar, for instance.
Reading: 0.4; bar
